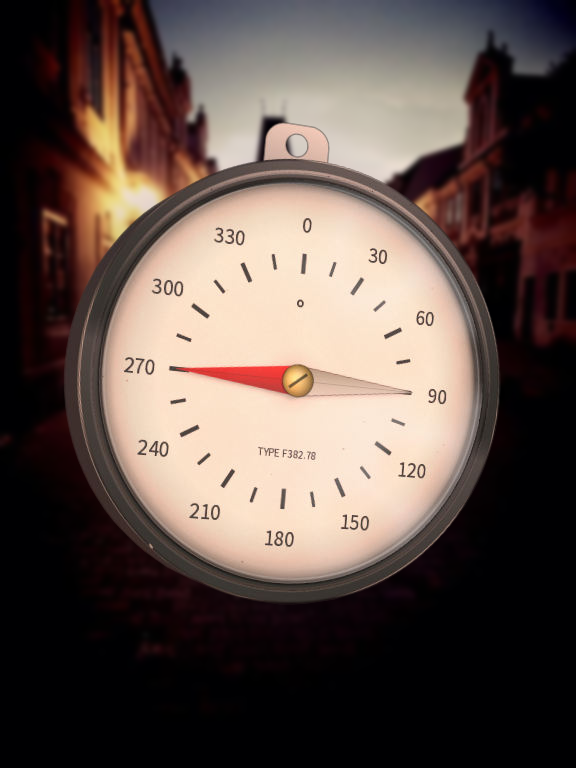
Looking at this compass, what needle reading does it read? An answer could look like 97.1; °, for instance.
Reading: 270; °
